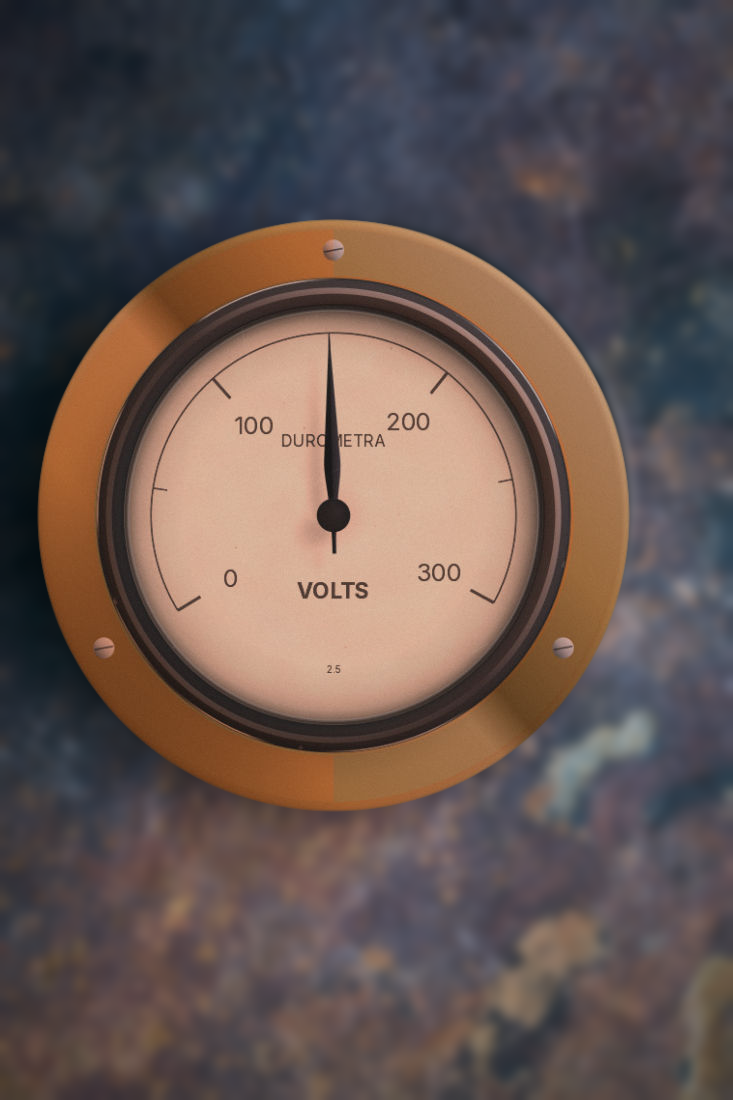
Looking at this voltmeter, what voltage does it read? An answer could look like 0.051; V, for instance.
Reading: 150; V
